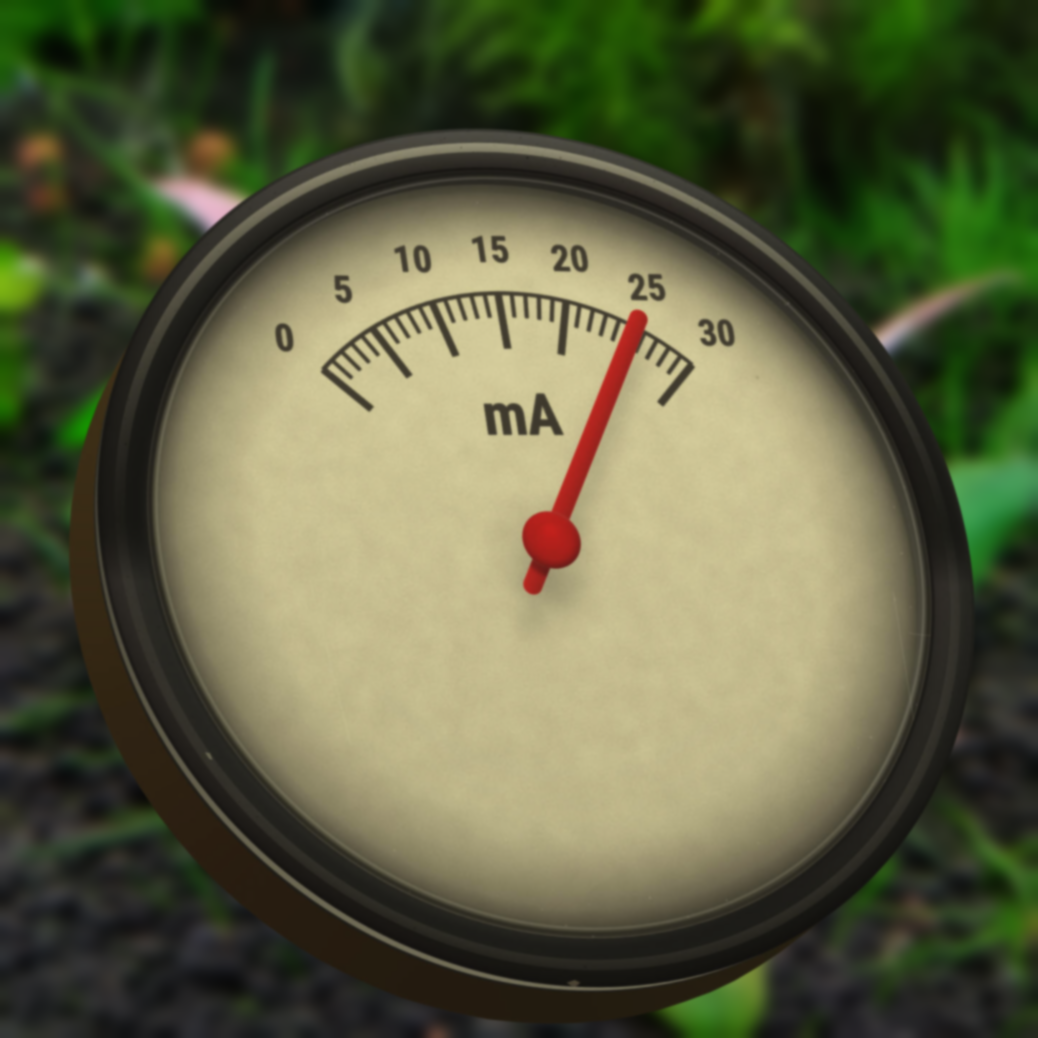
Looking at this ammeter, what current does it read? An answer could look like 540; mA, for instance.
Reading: 25; mA
